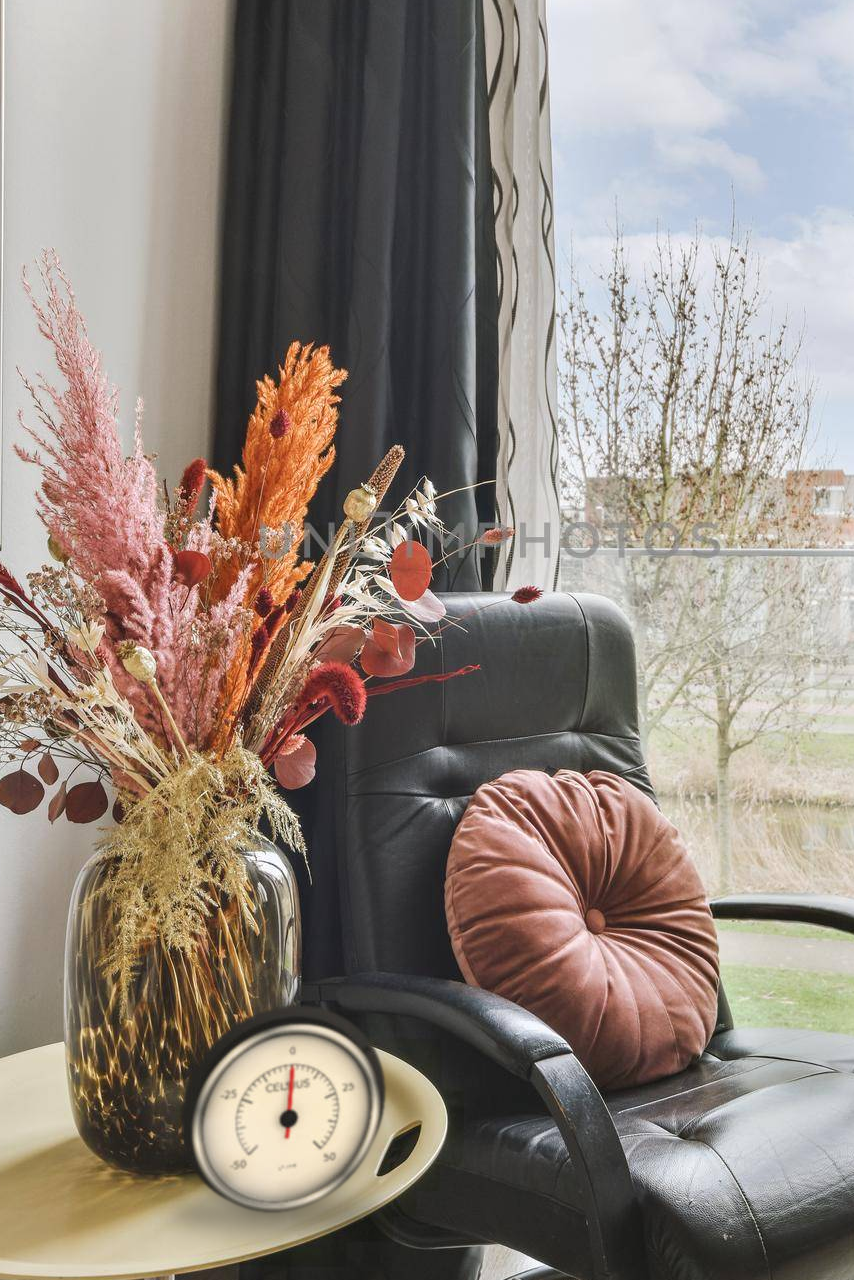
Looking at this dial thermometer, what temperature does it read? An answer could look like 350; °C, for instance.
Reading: 0; °C
